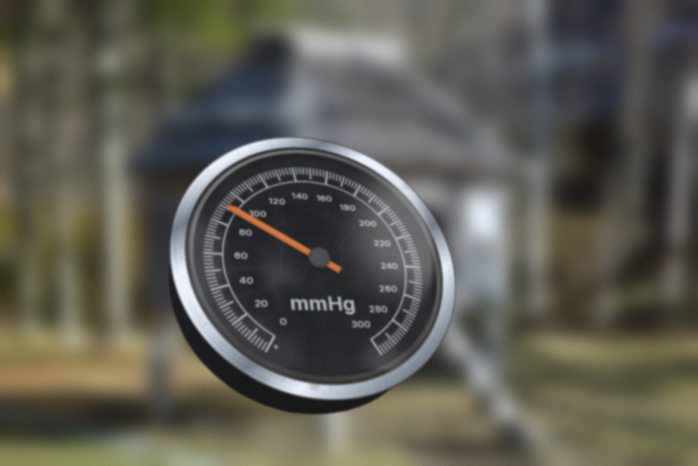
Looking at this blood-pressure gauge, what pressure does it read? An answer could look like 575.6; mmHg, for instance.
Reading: 90; mmHg
